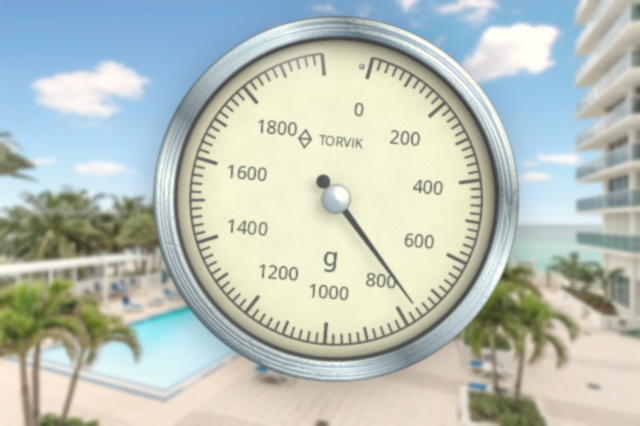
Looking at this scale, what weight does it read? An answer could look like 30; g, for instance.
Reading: 760; g
